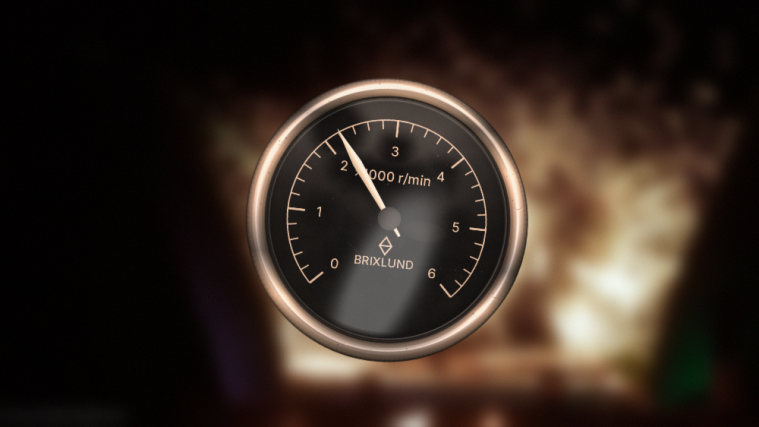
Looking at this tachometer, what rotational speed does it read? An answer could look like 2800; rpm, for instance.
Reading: 2200; rpm
